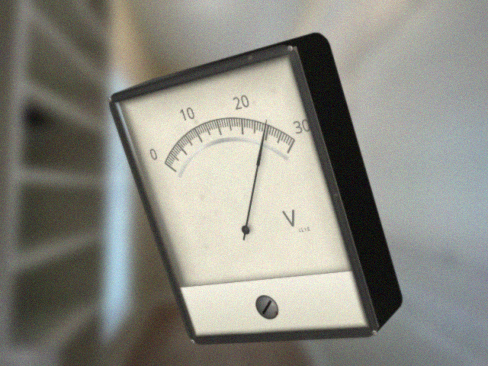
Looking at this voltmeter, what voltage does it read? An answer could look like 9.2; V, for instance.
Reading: 25; V
